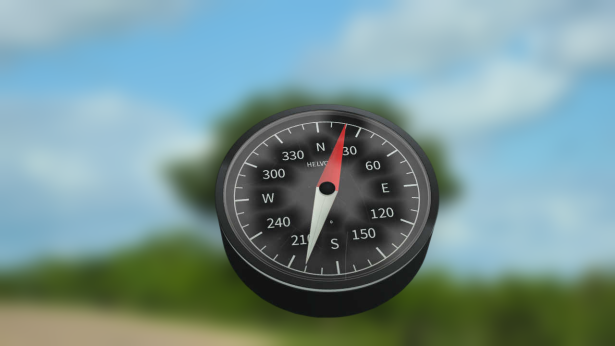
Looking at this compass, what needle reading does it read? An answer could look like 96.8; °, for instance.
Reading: 20; °
